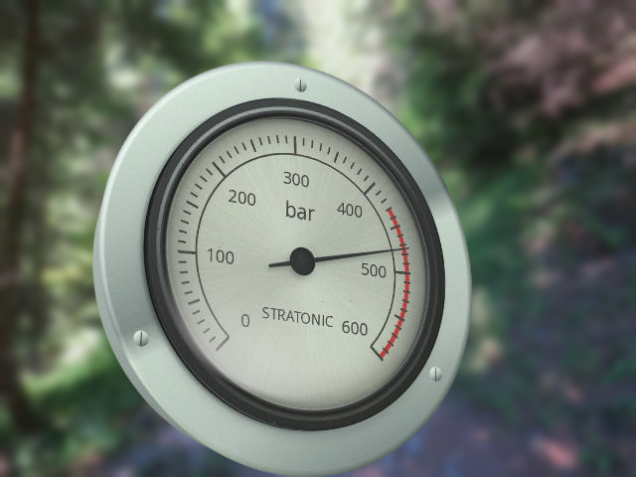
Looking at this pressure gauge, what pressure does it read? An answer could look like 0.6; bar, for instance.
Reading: 475; bar
